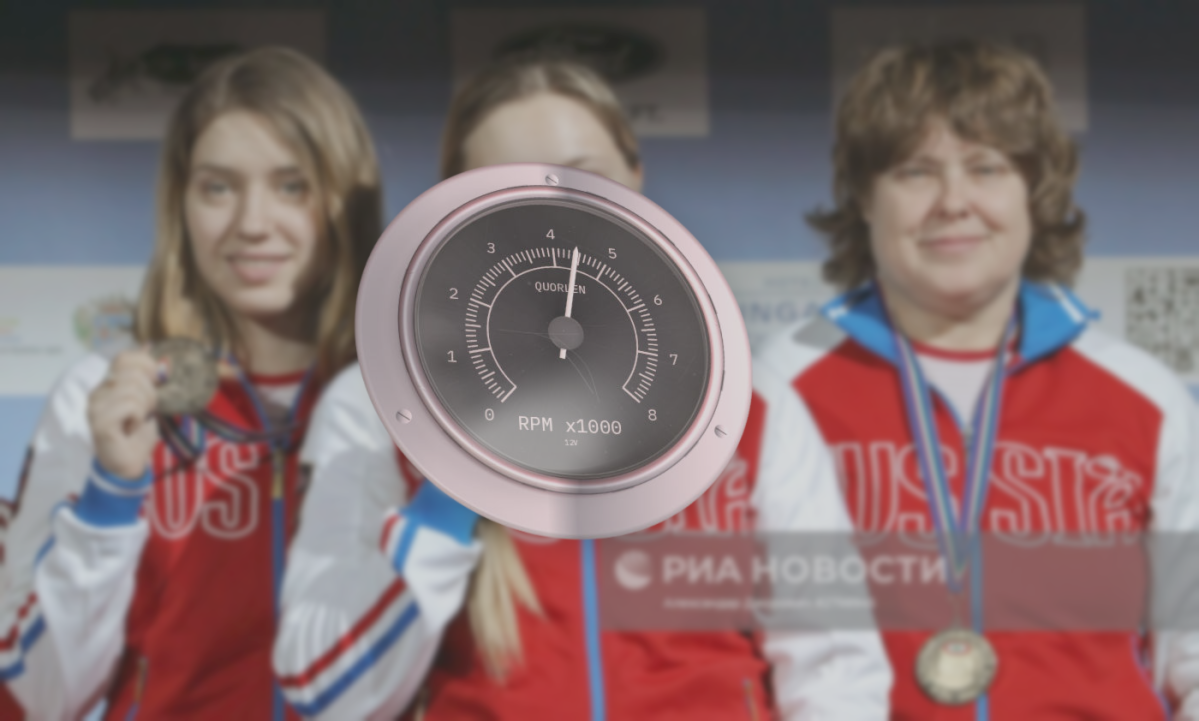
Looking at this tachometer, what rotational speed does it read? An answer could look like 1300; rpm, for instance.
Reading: 4400; rpm
